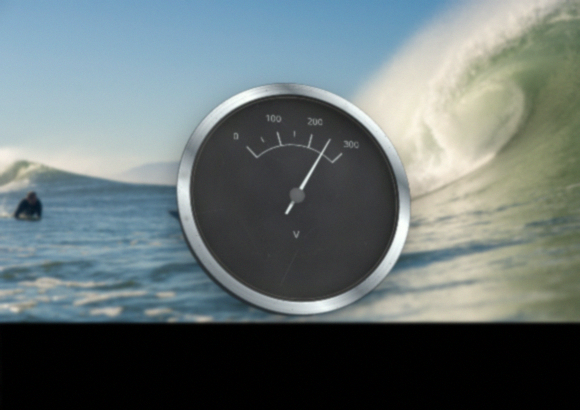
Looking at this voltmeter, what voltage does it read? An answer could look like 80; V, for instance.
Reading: 250; V
